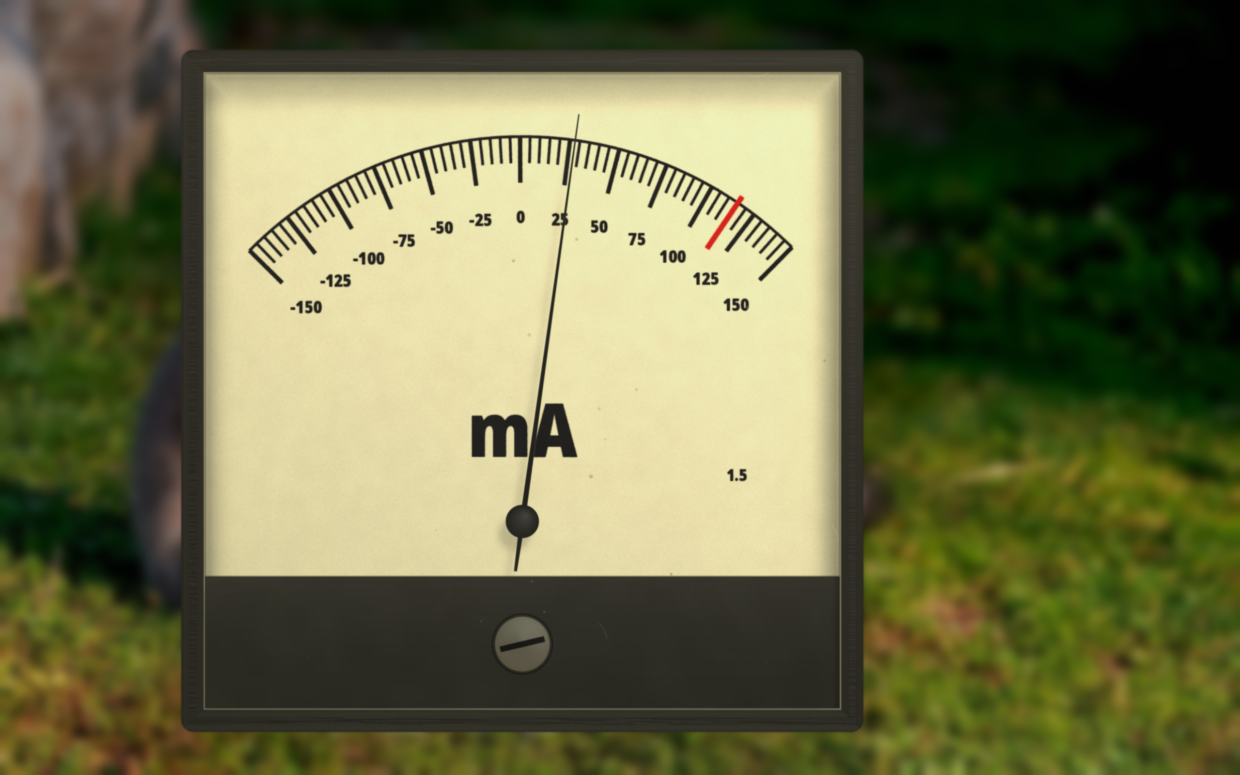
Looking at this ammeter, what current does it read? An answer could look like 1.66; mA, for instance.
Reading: 27.5; mA
